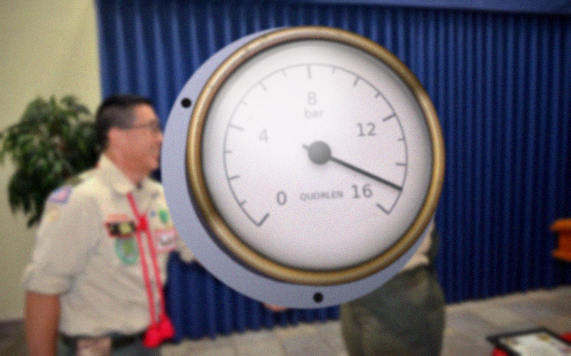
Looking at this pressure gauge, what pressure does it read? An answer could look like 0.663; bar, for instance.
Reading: 15; bar
